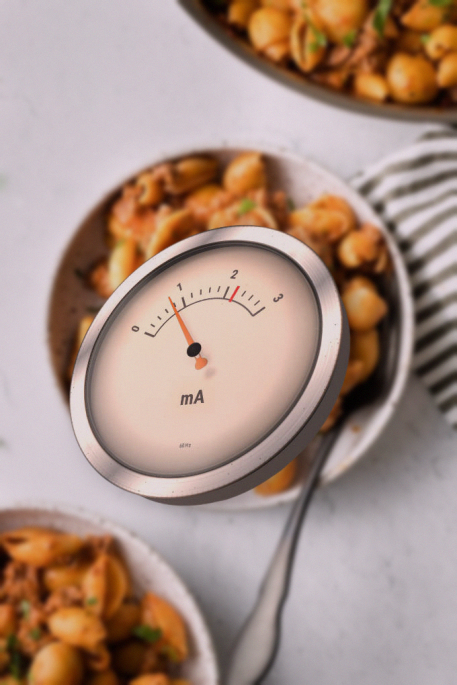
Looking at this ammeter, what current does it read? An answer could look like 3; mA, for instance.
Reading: 0.8; mA
